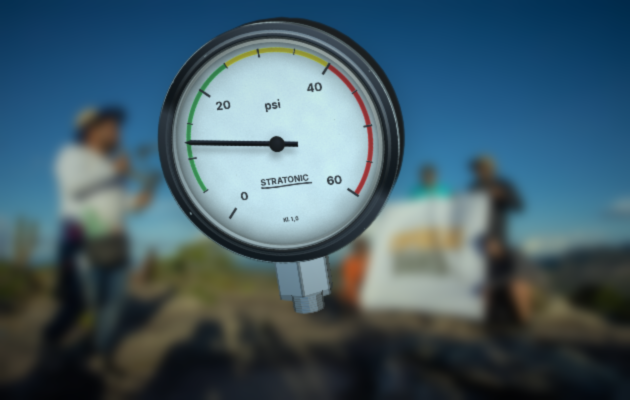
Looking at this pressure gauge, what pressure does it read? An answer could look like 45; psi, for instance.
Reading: 12.5; psi
